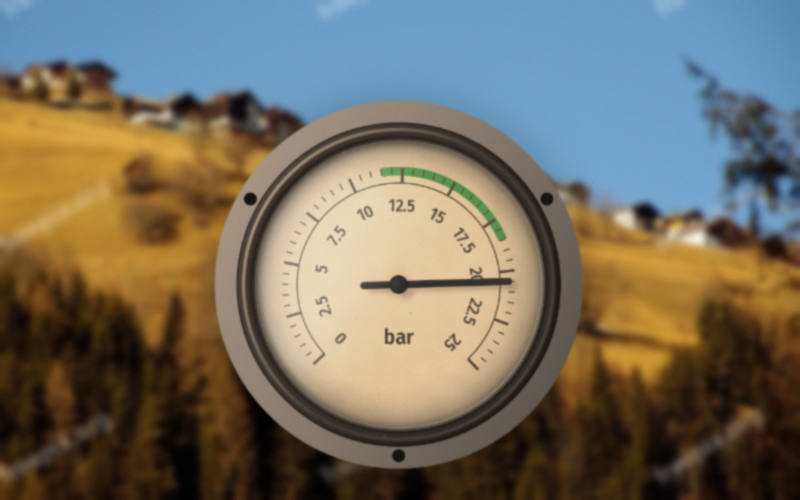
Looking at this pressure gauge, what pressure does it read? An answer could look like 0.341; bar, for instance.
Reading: 20.5; bar
